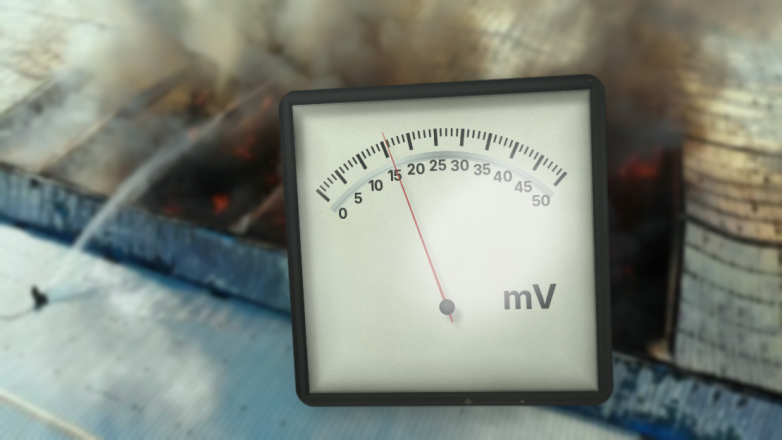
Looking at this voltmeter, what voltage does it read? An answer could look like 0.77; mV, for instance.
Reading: 16; mV
